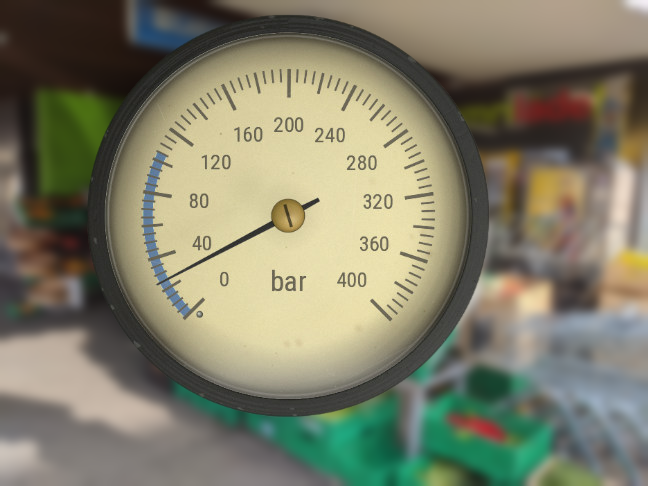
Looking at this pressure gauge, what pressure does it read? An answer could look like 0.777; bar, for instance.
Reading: 25; bar
